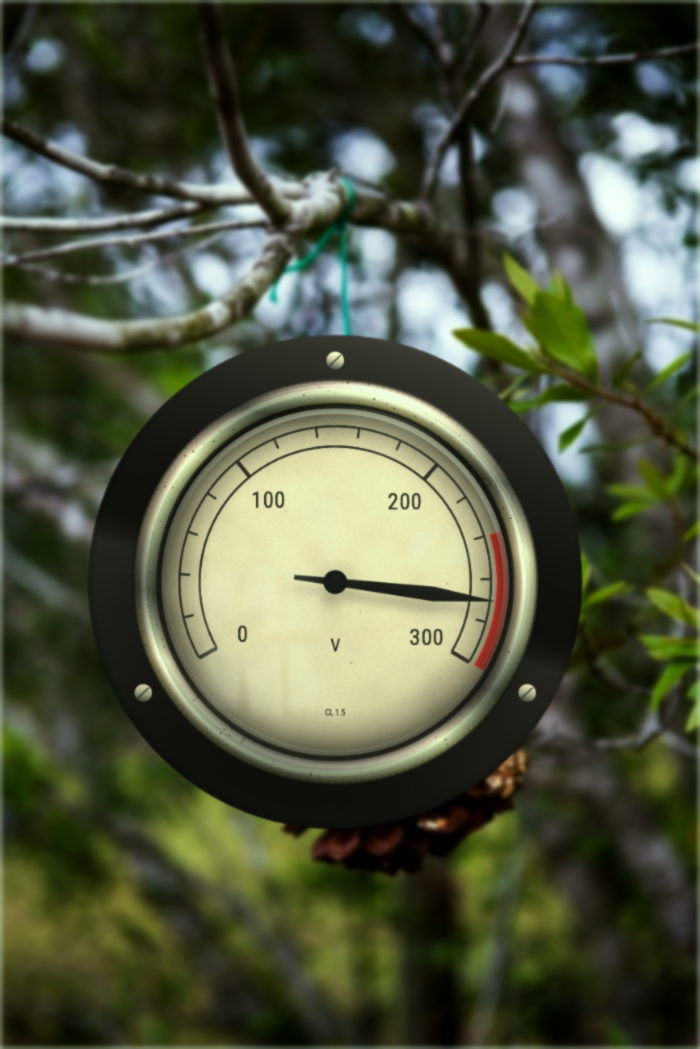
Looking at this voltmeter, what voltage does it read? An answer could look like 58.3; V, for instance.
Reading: 270; V
